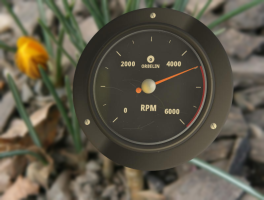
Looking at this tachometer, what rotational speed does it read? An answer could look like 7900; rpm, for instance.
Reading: 4500; rpm
